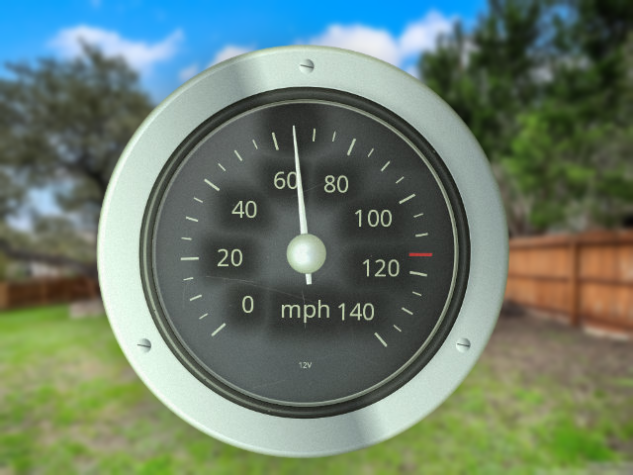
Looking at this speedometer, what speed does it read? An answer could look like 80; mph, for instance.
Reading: 65; mph
